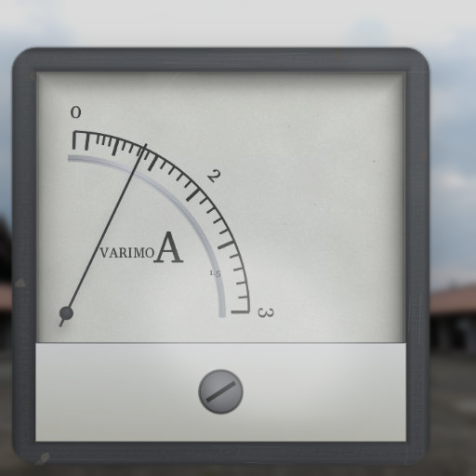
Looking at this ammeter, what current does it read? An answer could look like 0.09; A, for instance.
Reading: 1.35; A
